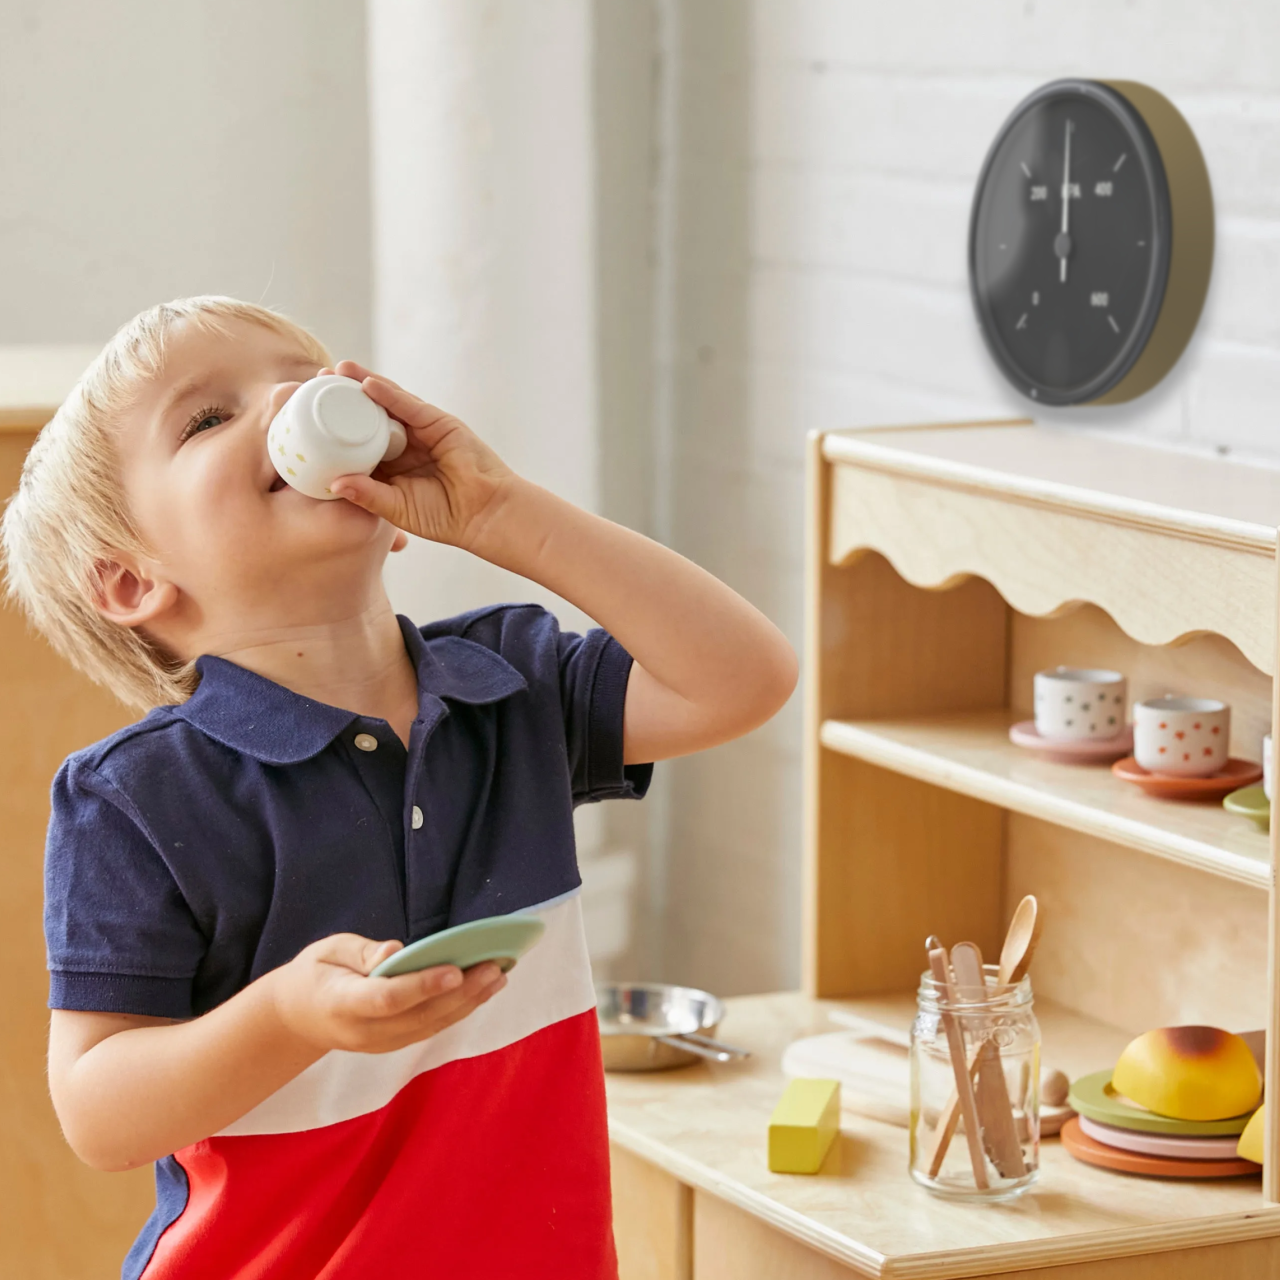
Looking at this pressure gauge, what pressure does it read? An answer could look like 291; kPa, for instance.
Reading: 300; kPa
